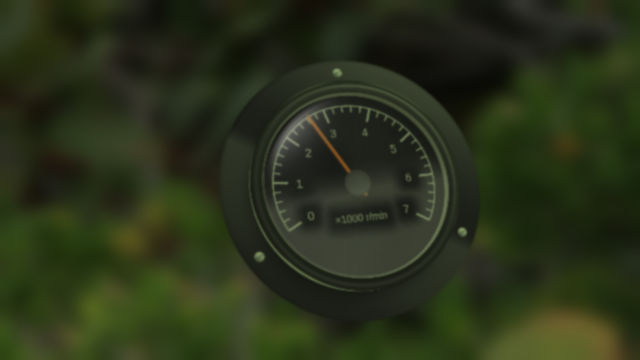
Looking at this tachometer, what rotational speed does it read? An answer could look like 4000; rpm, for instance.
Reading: 2600; rpm
